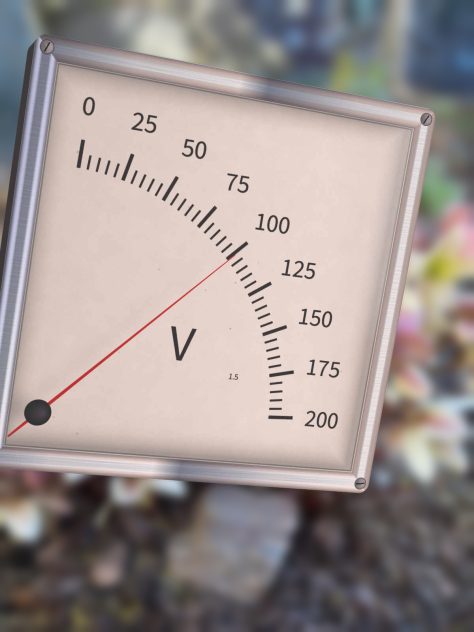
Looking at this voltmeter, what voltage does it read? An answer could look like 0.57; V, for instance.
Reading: 100; V
